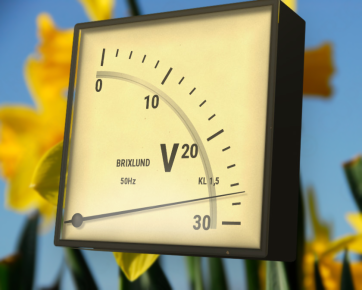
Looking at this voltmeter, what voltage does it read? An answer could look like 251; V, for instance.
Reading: 27; V
